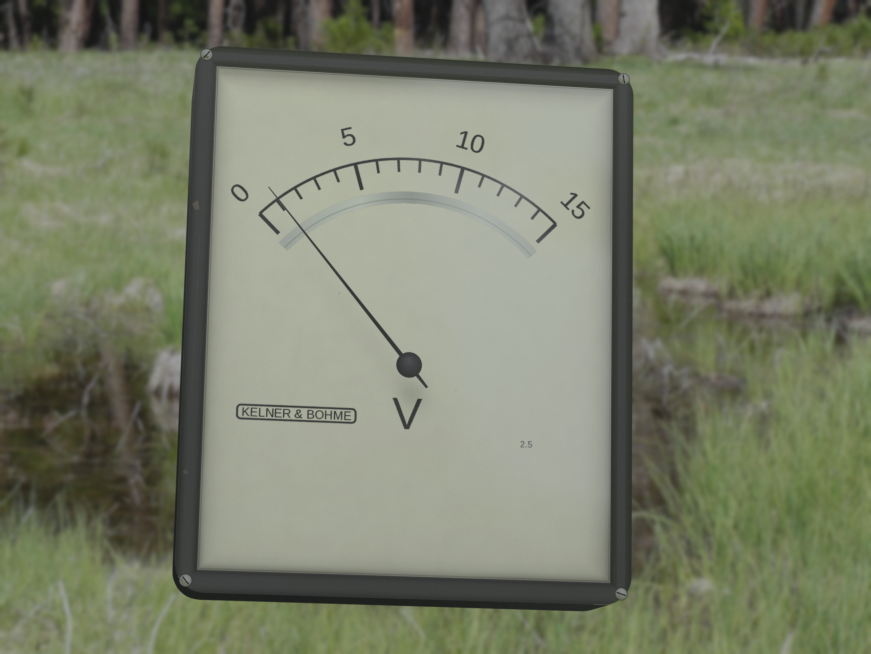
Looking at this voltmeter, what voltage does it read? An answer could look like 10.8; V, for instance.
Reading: 1; V
